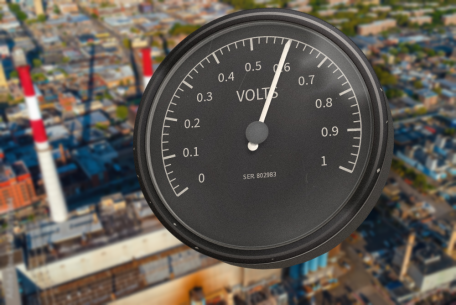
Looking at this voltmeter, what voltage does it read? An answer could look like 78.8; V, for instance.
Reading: 0.6; V
